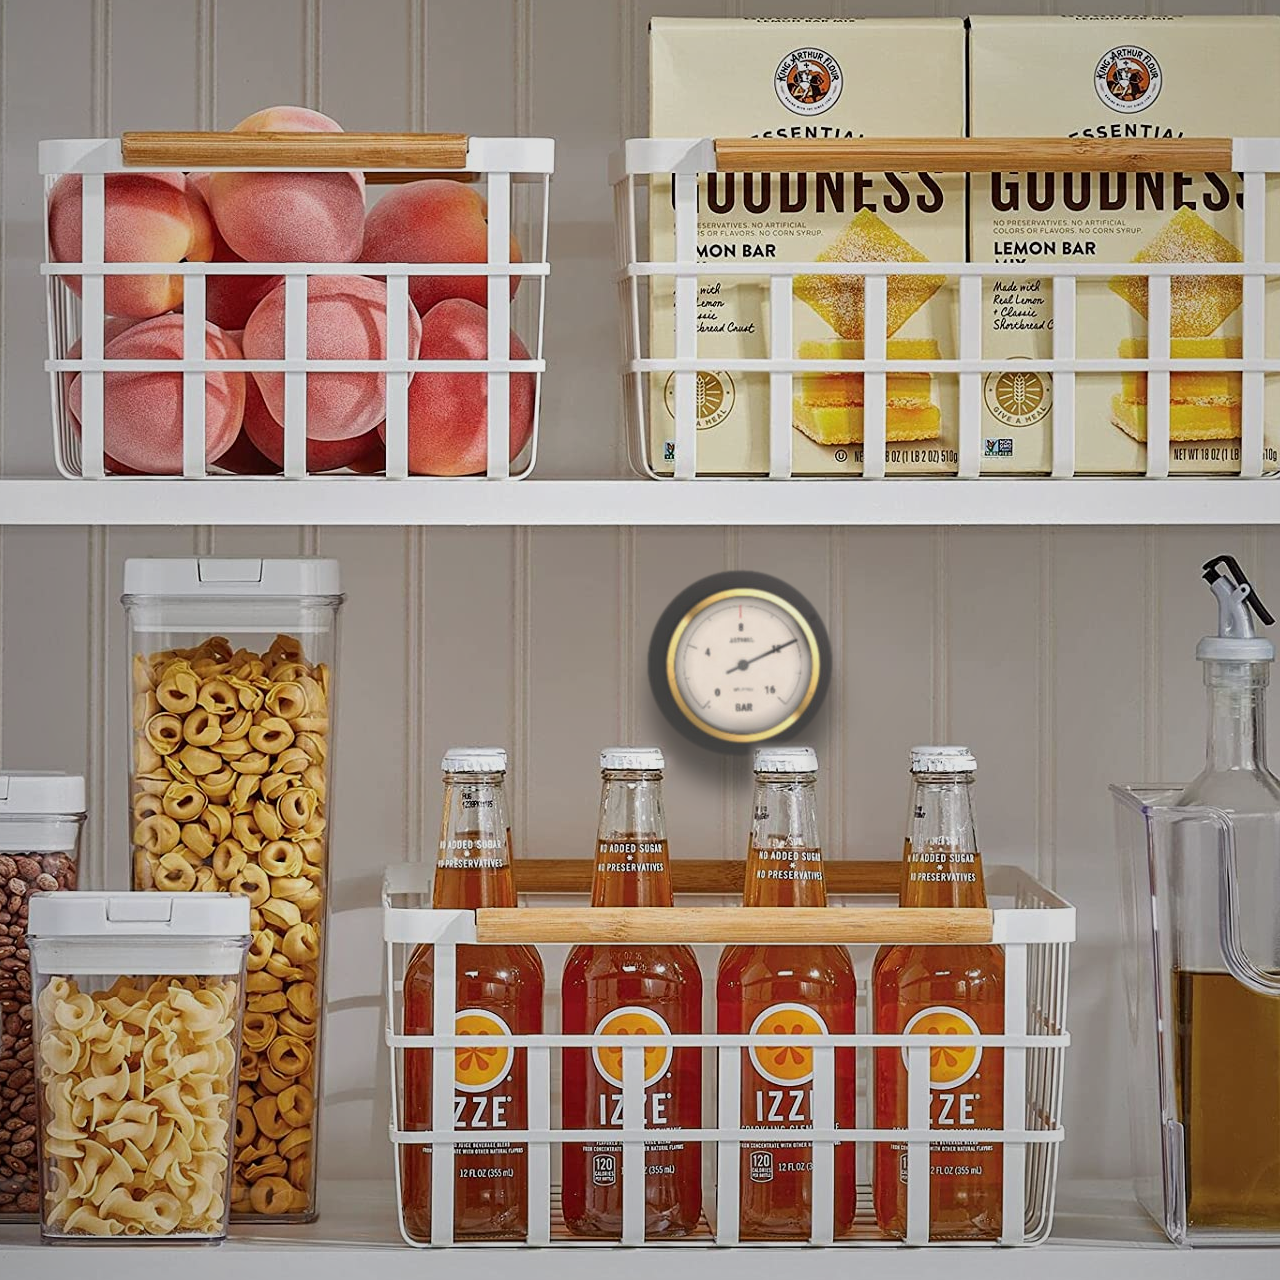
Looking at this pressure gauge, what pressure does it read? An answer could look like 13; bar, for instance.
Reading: 12; bar
